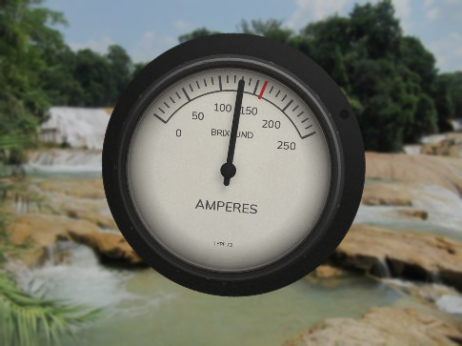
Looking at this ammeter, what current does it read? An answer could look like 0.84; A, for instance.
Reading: 130; A
